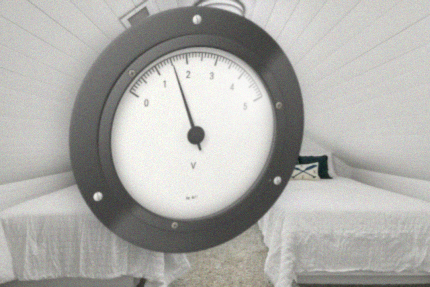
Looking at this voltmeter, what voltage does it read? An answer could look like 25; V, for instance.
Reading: 1.5; V
